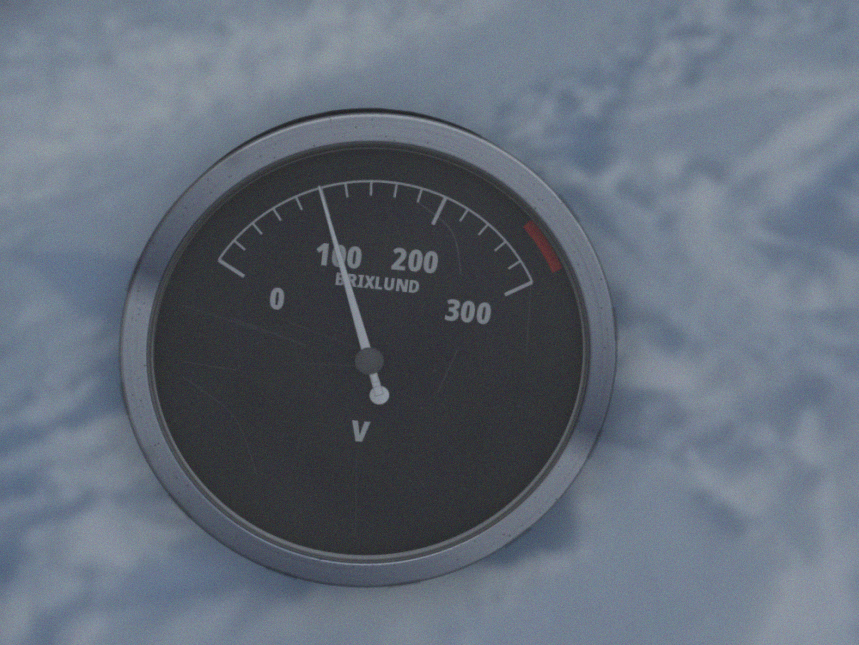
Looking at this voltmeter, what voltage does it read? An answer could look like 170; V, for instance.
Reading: 100; V
